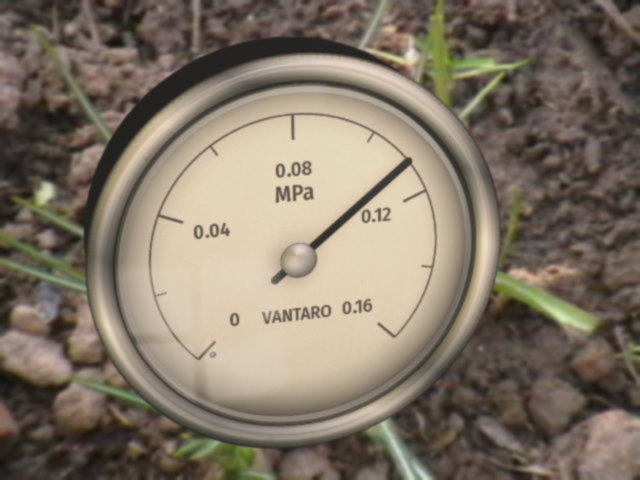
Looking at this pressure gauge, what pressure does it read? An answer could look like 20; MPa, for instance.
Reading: 0.11; MPa
